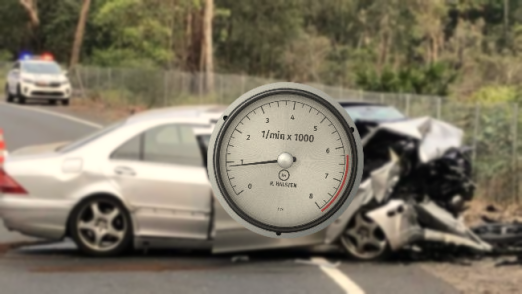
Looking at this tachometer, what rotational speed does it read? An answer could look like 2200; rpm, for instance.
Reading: 875; rpm
